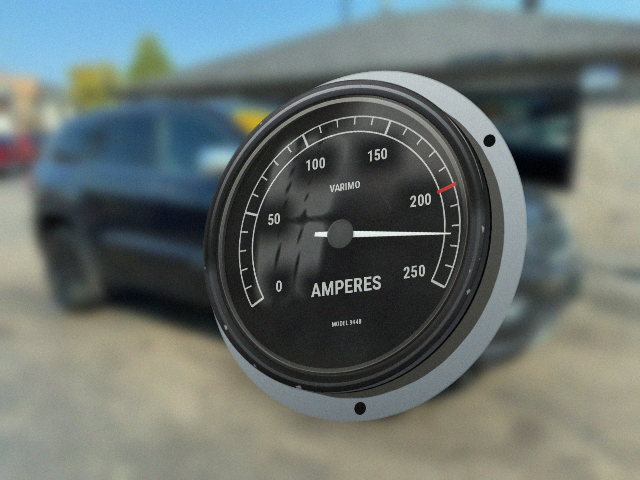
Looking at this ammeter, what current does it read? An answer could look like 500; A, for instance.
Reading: 225; A
